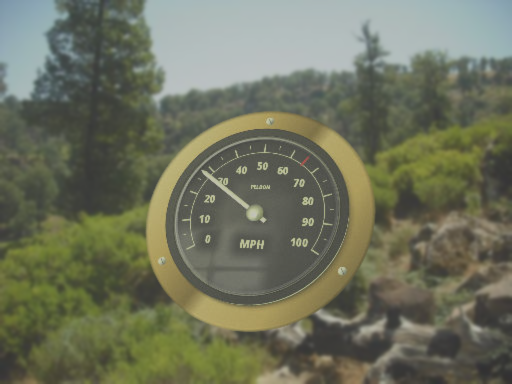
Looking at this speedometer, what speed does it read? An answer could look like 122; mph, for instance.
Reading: 27.5; mph
